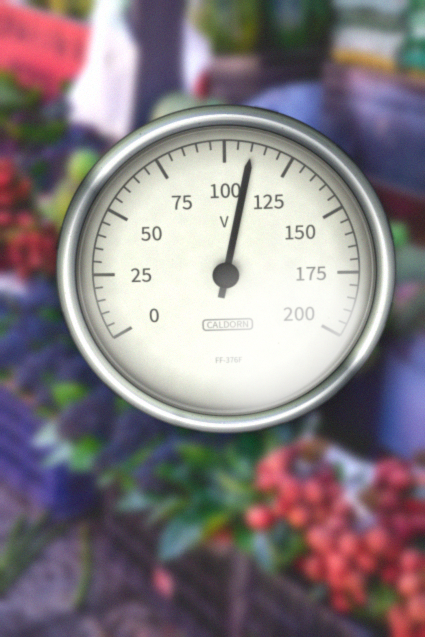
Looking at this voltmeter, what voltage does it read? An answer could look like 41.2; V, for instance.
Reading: 110; V
